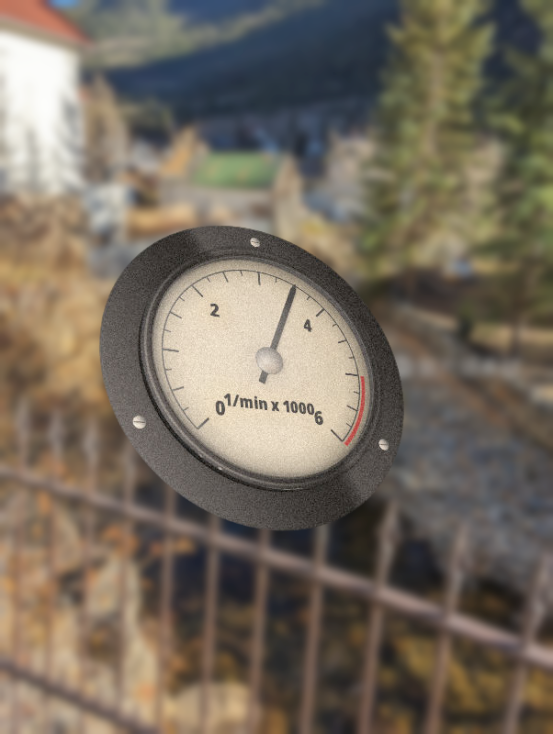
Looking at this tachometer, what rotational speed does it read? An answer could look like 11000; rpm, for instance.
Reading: 3500; rpm
